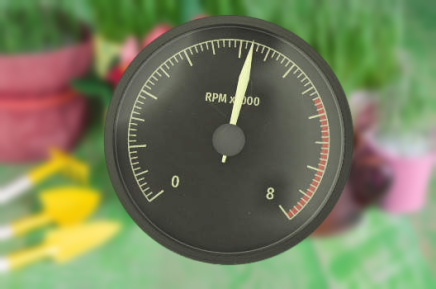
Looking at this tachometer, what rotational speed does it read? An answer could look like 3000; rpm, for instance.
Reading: 4200; rpm
